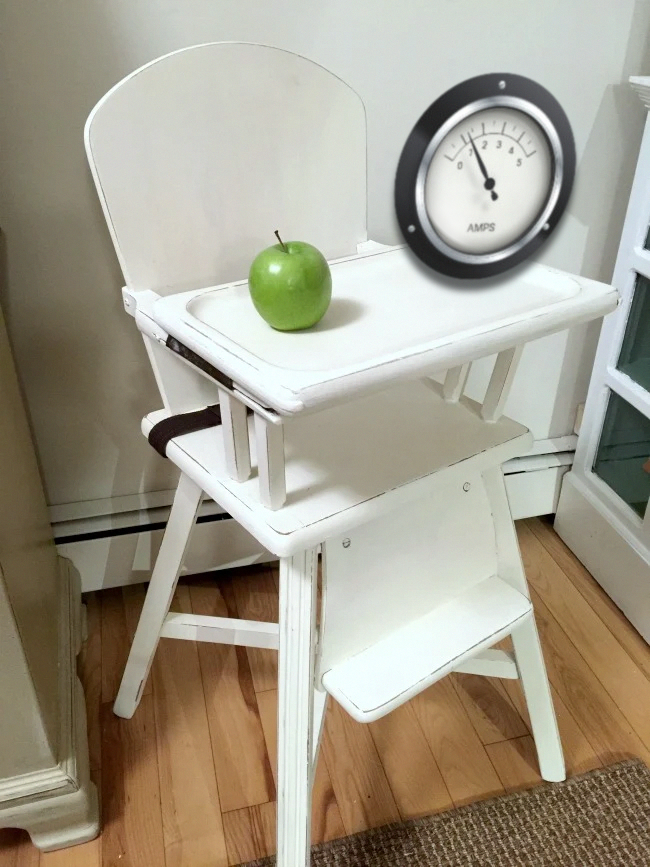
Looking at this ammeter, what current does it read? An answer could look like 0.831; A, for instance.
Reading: 1.25; A
